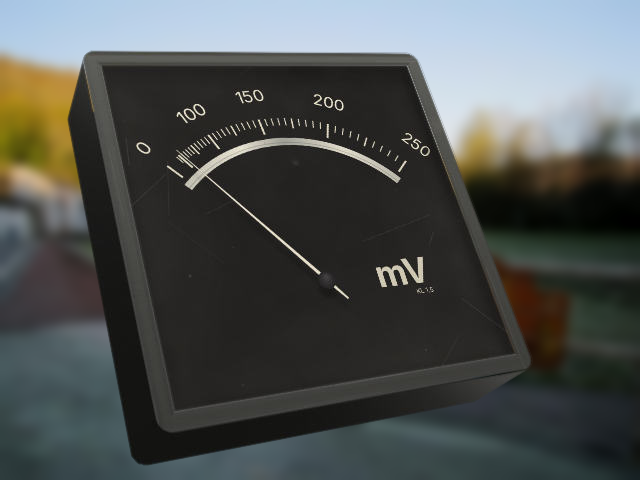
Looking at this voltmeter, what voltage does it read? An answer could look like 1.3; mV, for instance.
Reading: 50; mV
